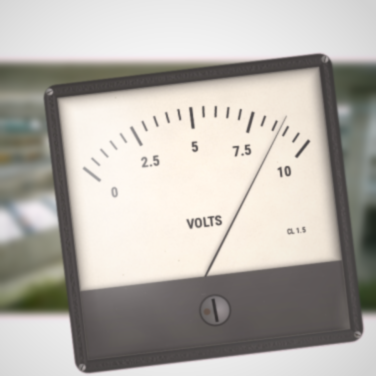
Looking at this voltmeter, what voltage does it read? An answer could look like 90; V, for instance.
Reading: 8.75; V
